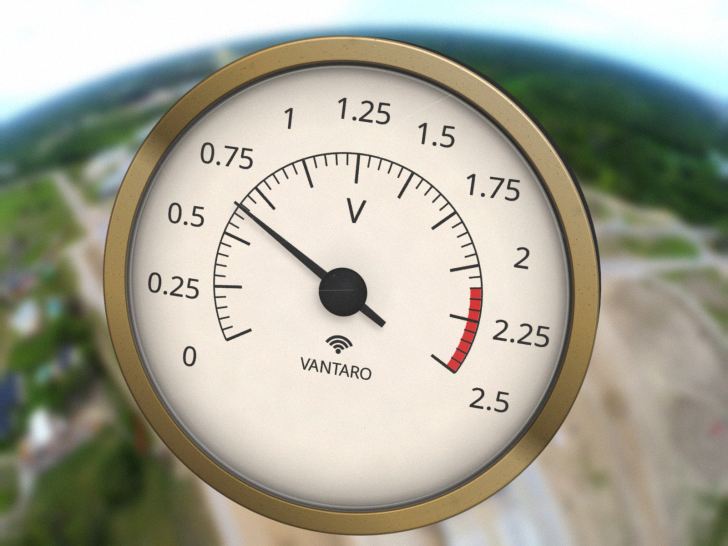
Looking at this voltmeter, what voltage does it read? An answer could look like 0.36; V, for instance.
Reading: 0.65; V
